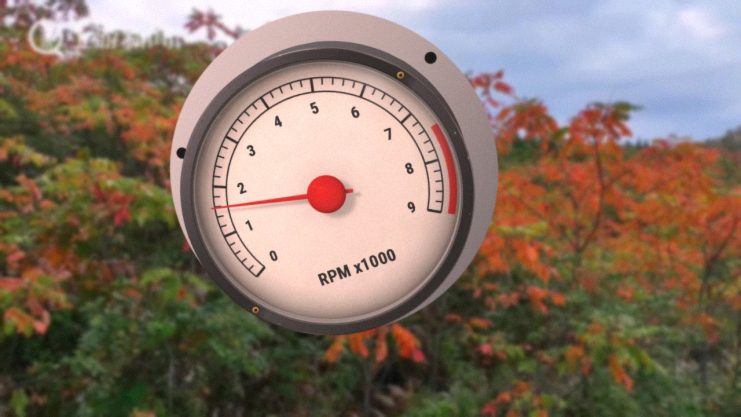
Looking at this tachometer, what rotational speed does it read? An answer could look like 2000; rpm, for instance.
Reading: 1600; rpm
